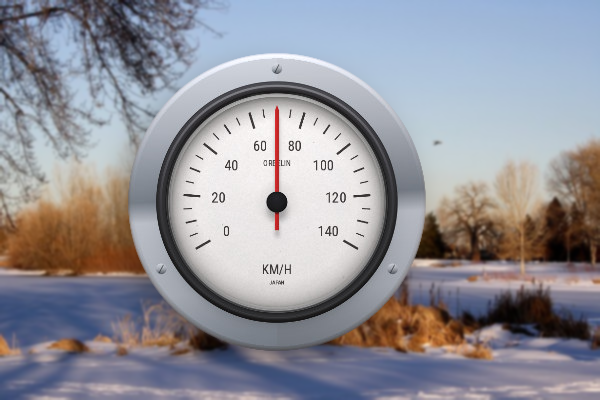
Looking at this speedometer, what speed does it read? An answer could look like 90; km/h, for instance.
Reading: 70; km/h
